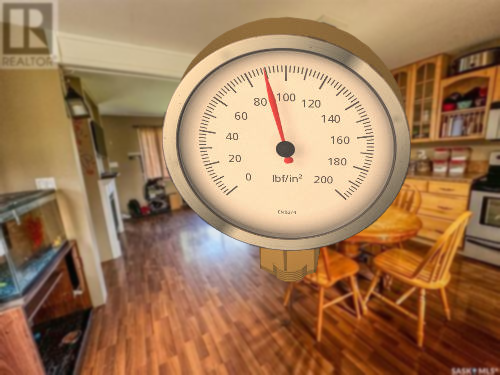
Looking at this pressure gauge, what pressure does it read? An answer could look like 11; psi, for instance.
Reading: 90; psi
